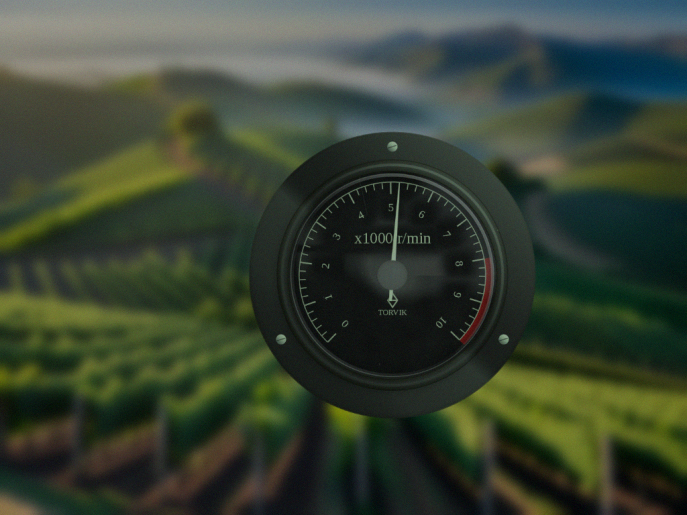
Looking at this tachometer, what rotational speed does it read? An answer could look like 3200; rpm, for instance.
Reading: 5200; rpm
